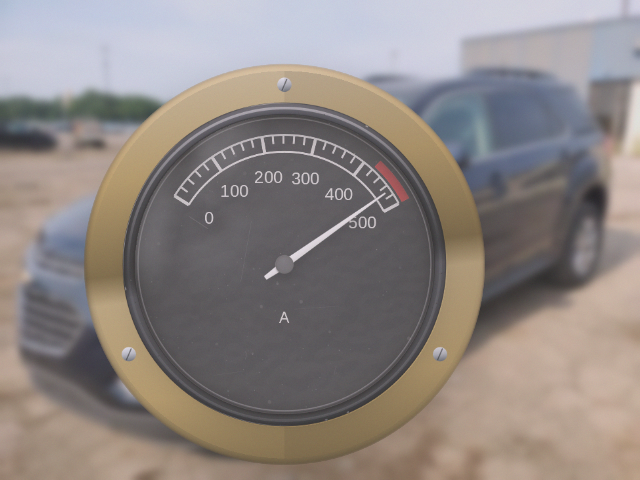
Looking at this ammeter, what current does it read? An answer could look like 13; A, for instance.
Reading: 470; A
